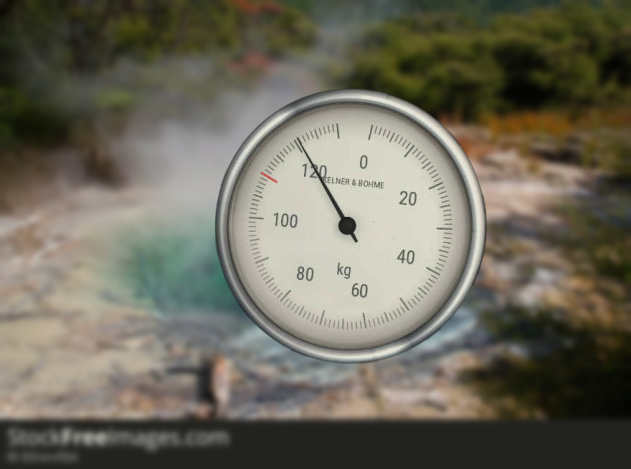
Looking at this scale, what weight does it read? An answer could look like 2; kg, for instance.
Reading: 121; kg
